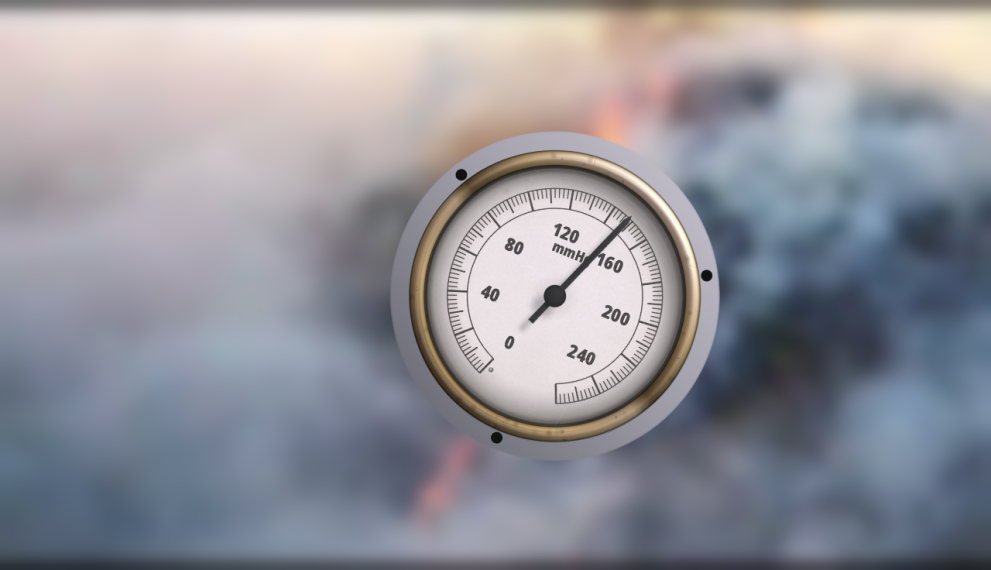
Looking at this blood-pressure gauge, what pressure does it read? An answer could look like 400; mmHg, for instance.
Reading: 148; mmHg
